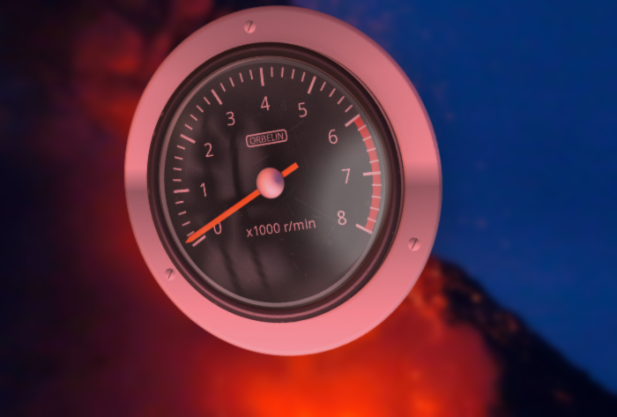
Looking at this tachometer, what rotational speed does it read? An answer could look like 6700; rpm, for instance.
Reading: 100; rpm
